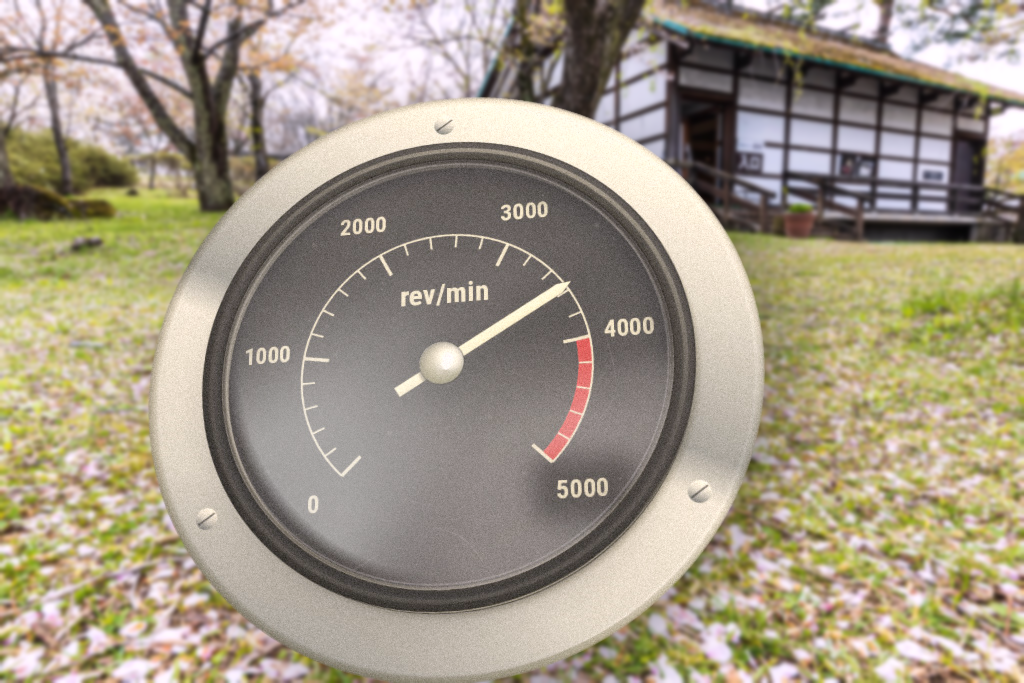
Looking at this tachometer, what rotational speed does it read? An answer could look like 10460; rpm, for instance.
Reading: 3600; rpm
